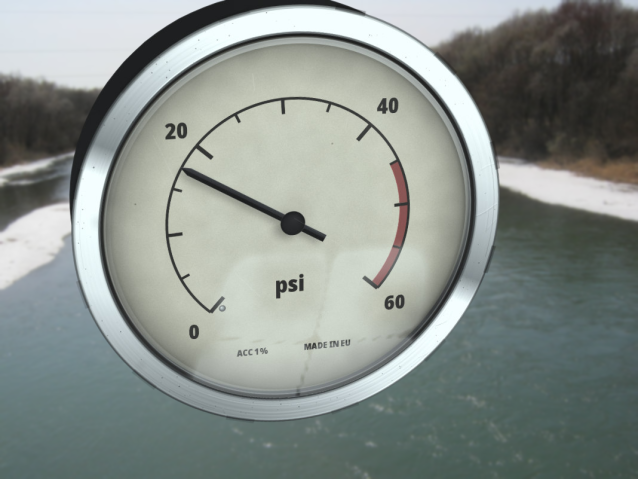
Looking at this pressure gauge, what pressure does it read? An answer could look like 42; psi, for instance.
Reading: 17.5; psi
